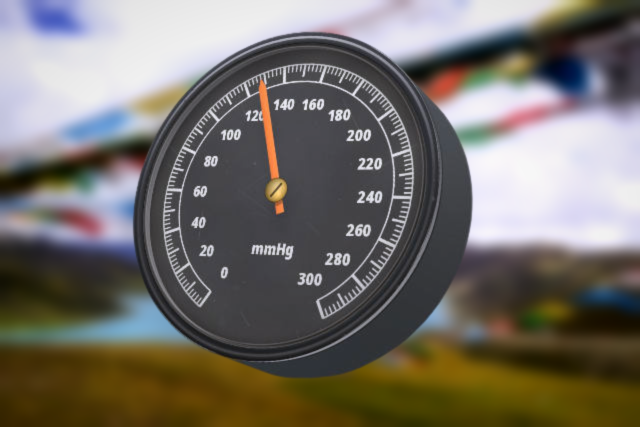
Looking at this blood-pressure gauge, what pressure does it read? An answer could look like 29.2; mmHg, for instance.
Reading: 130; mmHg
